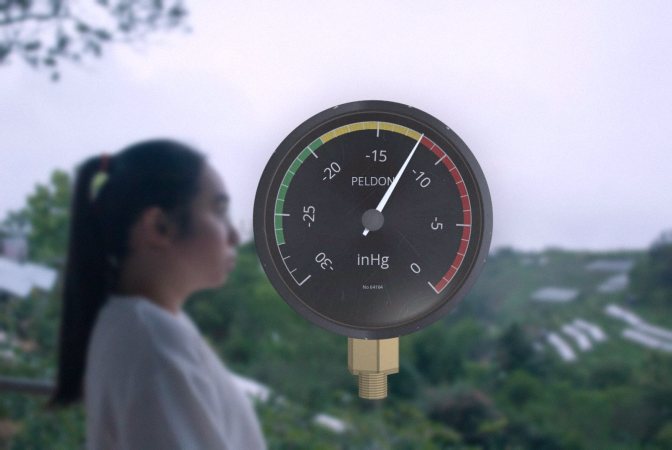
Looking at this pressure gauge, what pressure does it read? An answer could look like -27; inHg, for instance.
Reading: -12; inHg
